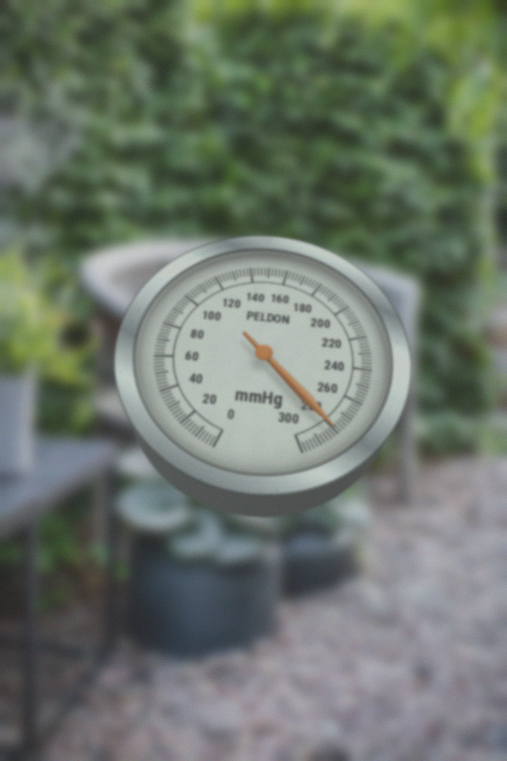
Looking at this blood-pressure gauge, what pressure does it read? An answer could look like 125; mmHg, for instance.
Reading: 280; mmHg
